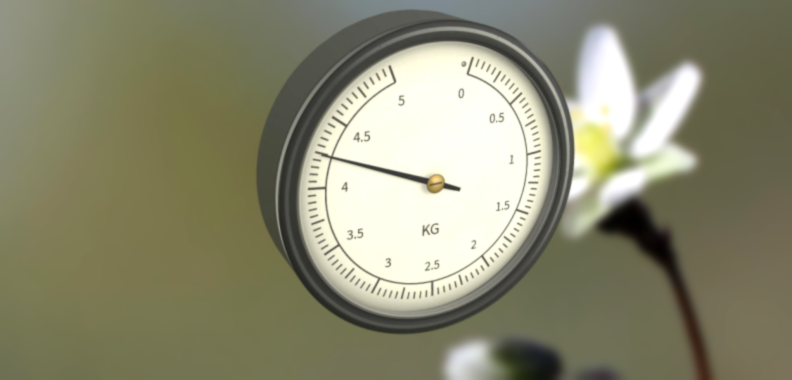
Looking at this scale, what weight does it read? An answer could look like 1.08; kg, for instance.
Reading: 4.25; kg
